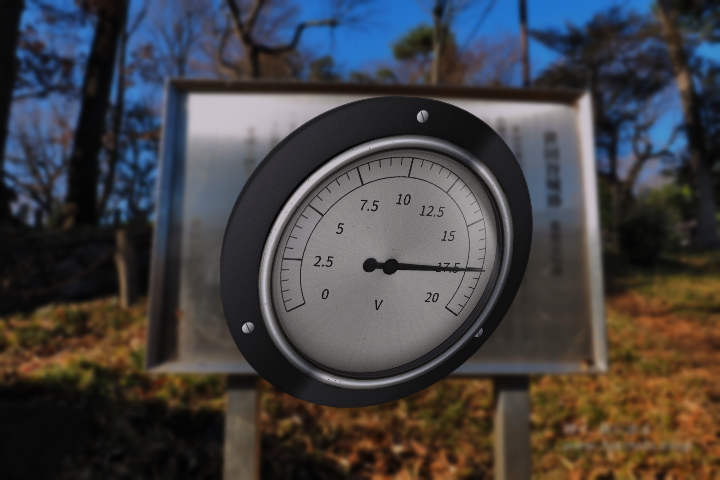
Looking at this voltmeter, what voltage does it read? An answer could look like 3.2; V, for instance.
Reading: 17.5; V
